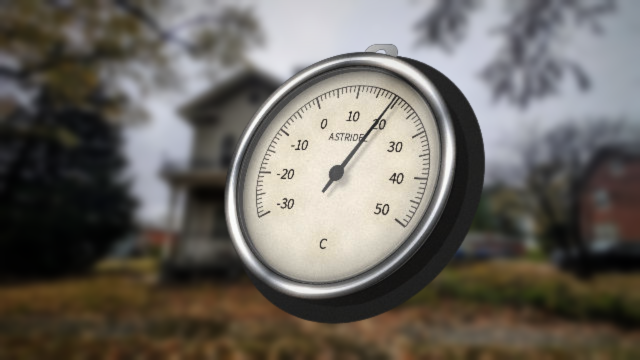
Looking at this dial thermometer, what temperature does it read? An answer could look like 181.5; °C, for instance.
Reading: 20; °C
